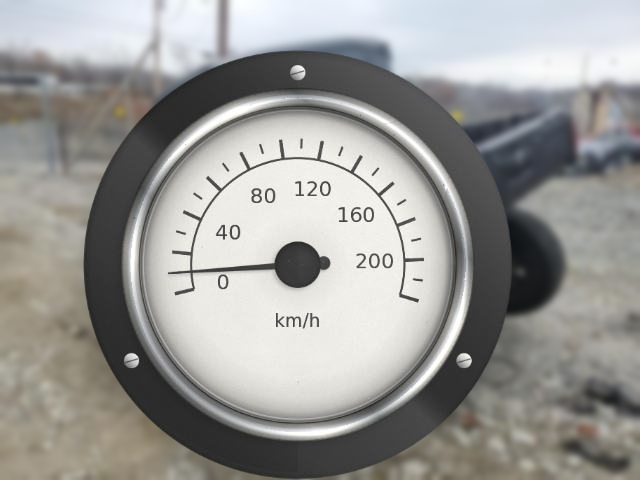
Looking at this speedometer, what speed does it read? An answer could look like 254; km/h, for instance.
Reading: 10; km/h
